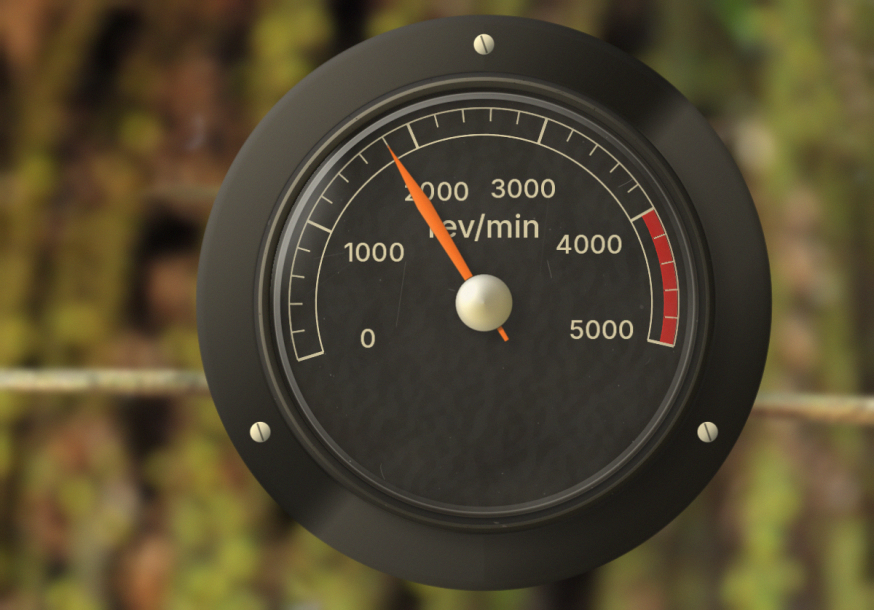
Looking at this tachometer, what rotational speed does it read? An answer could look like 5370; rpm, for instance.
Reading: 1800; rpm
